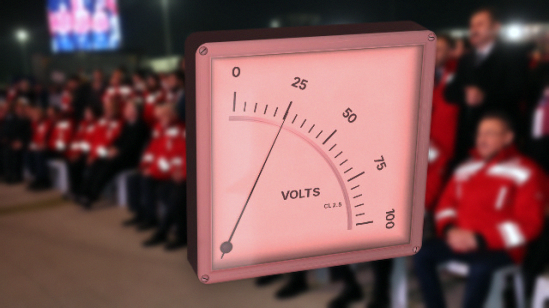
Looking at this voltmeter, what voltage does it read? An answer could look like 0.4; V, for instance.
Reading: 25; V
